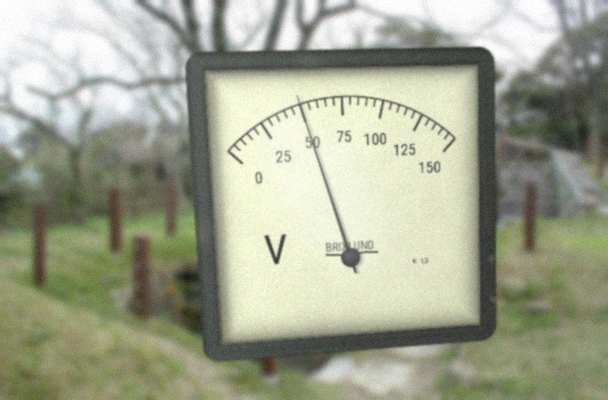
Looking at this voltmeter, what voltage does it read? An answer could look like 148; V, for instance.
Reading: 50; V
